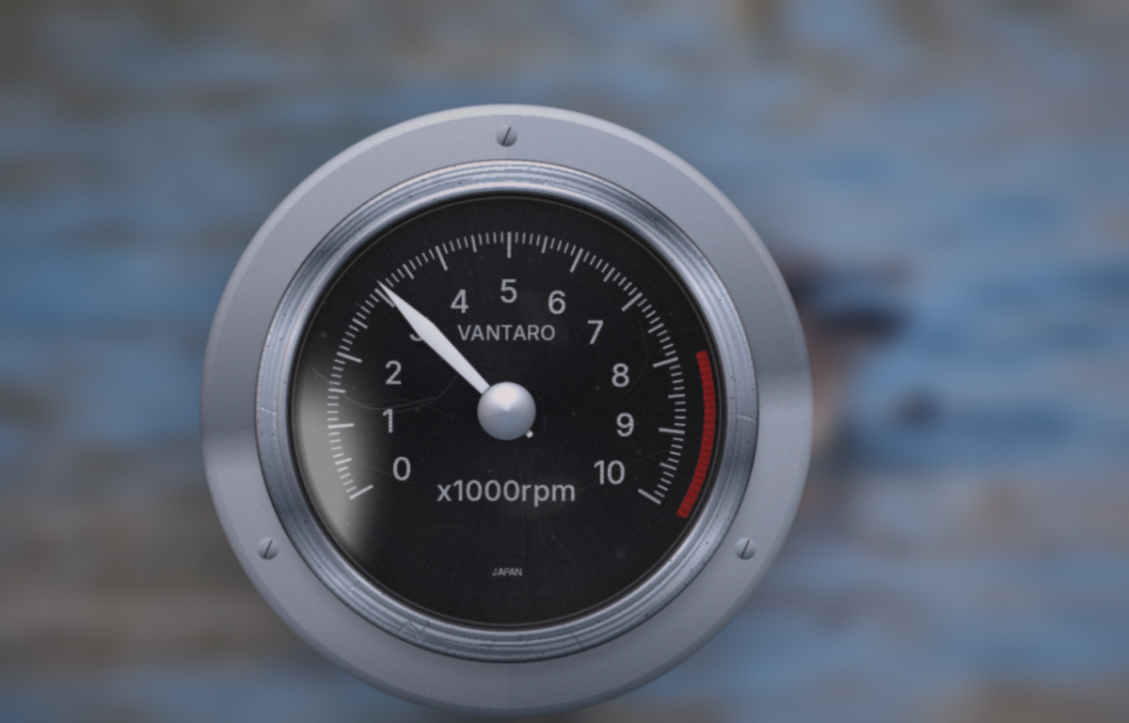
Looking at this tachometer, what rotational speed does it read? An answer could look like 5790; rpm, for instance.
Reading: 3100; rpm
